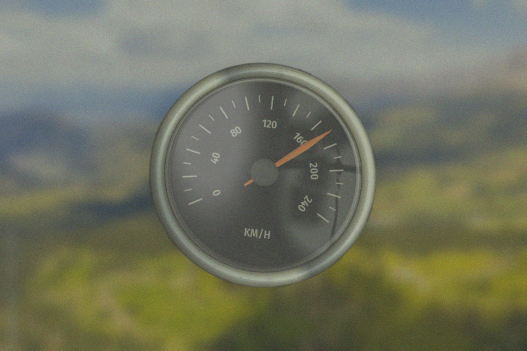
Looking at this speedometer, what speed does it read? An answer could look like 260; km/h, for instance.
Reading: 170; km/h
